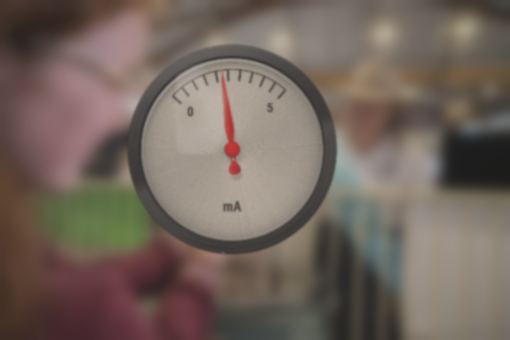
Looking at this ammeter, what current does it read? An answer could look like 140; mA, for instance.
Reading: 2.25; mA
